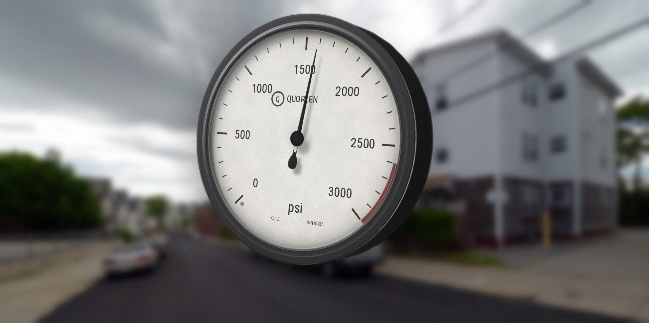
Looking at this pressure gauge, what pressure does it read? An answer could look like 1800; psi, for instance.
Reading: 1600; psi
